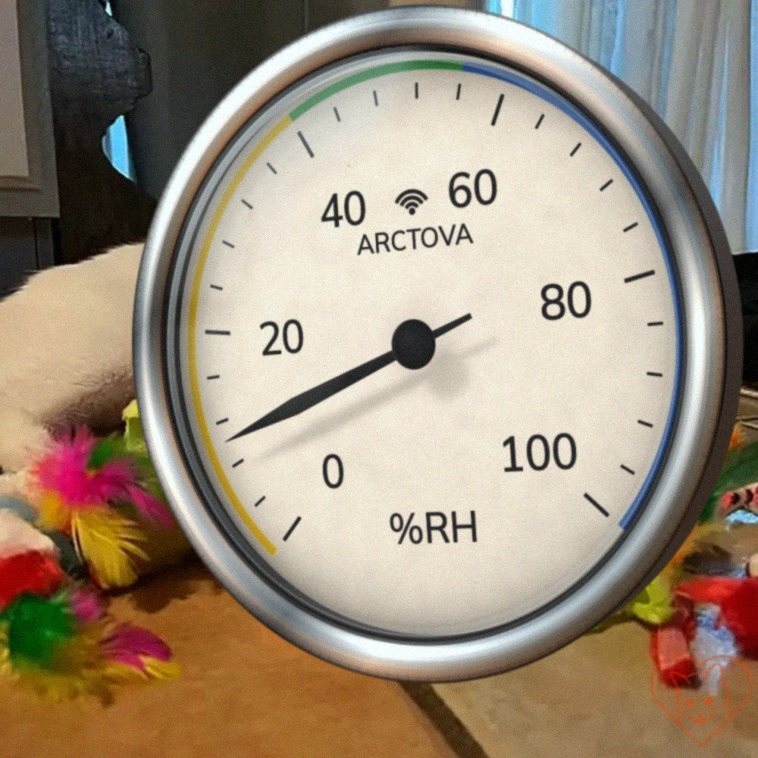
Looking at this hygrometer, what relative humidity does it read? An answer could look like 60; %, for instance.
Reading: 10; %
